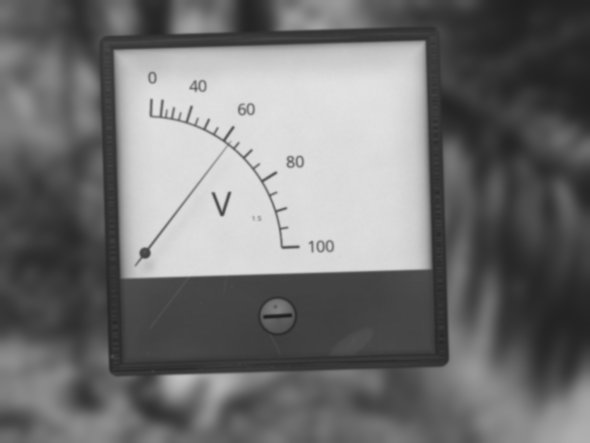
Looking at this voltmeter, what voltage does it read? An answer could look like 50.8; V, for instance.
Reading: 62.5; V
